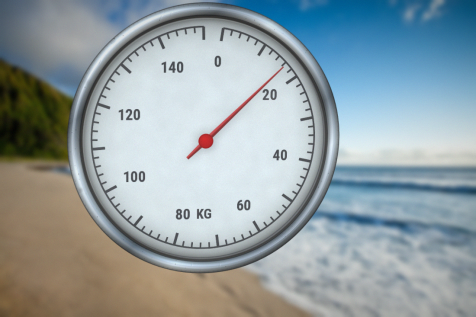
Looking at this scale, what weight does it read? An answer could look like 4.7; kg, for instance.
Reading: 16; kg
